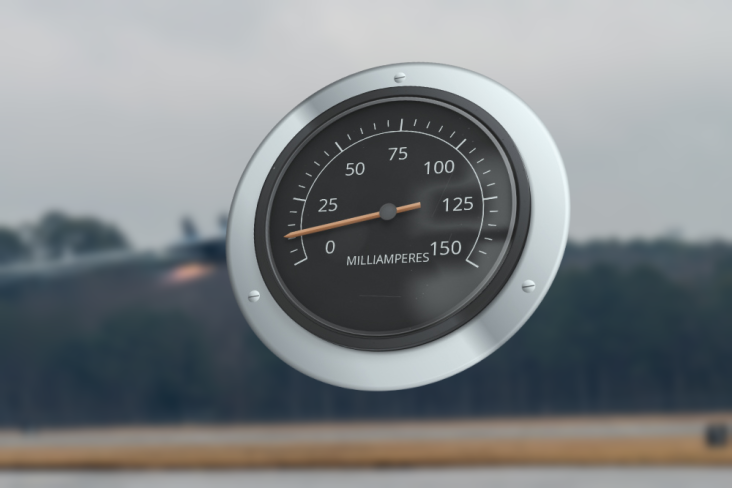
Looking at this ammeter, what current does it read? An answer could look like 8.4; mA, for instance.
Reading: 10; mA
